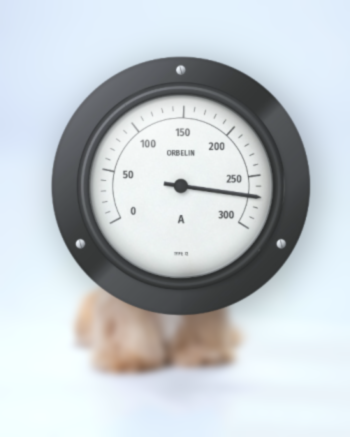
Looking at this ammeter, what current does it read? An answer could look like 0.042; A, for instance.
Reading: 270; A
